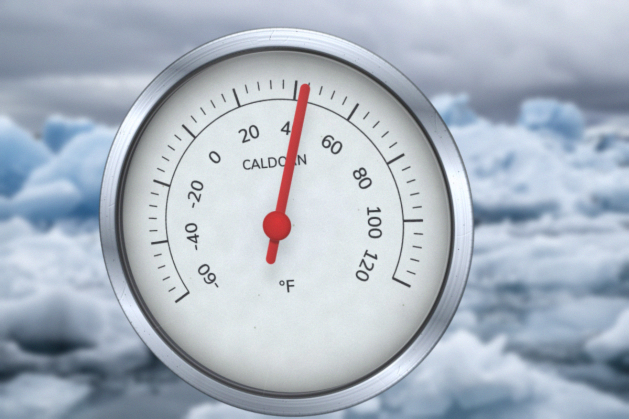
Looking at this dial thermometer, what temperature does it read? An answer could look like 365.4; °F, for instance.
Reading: 44; °F
